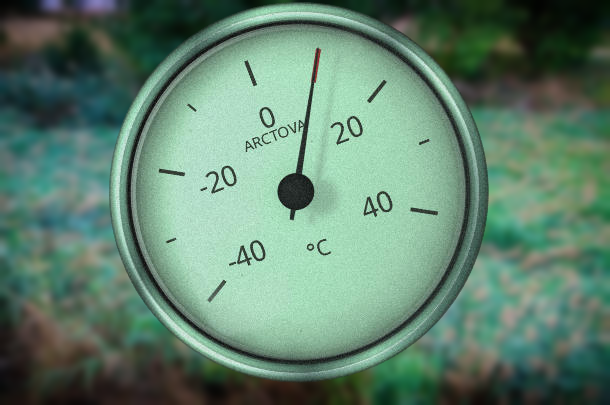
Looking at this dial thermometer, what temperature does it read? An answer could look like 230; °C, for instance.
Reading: 10; °C
